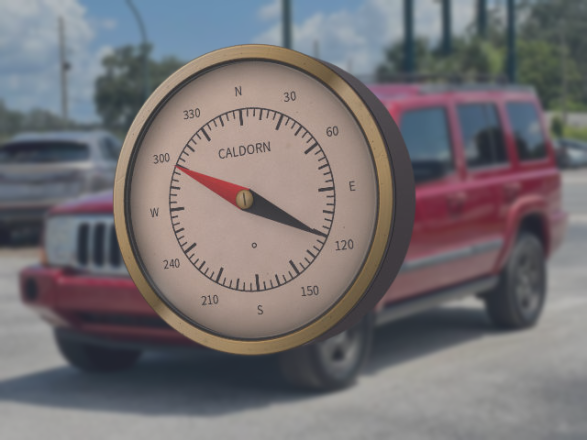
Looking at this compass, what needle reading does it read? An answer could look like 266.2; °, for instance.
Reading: 300; °
